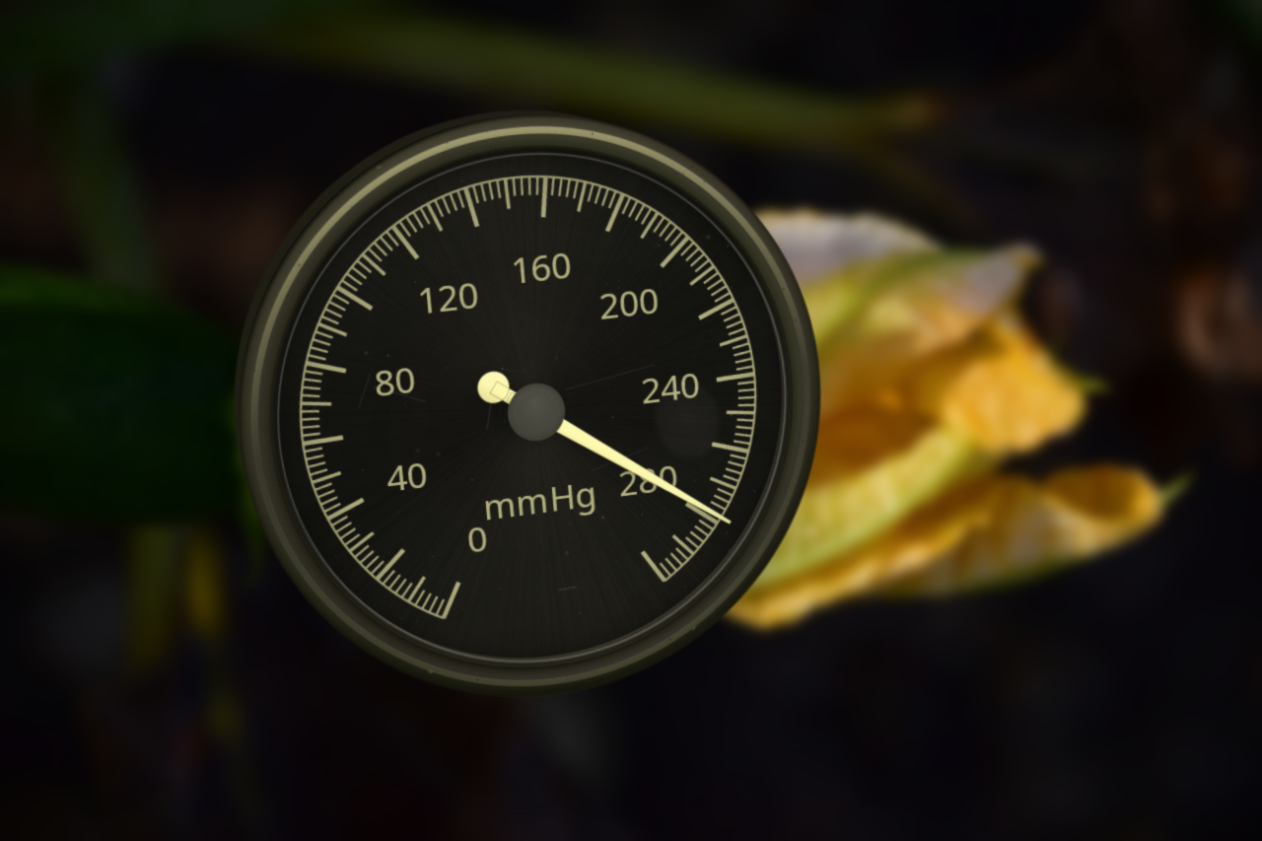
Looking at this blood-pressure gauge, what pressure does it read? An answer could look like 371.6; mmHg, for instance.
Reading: 278; mmHg
